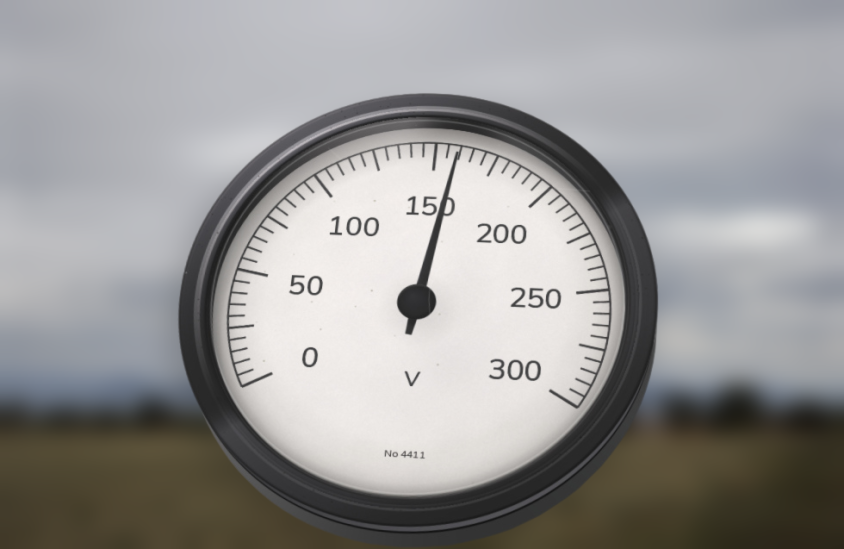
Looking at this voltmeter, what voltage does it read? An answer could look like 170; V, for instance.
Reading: 160; V
